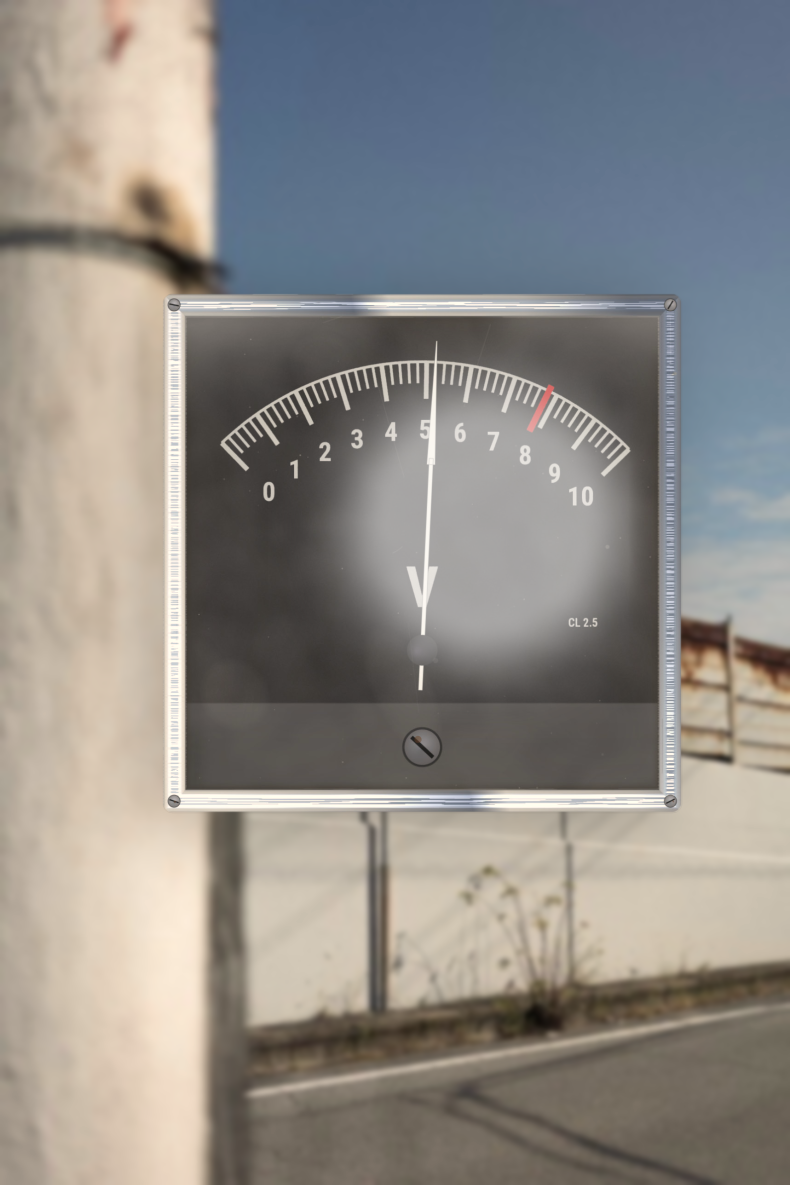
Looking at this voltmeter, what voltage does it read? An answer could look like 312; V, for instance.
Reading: 5.2; V
